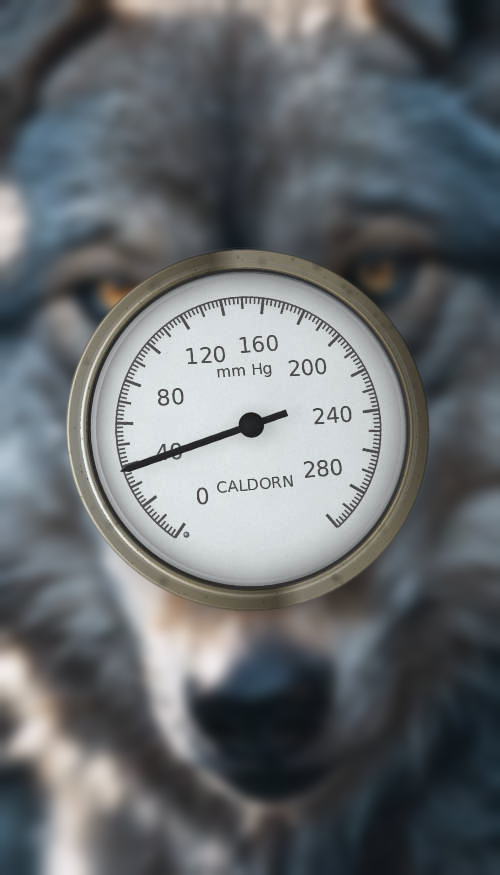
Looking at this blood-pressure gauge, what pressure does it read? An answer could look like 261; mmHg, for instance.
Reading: 38; mmHg
